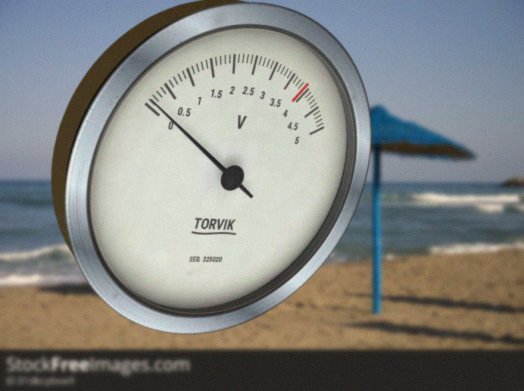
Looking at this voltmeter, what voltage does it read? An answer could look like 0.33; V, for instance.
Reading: 0.1; V
